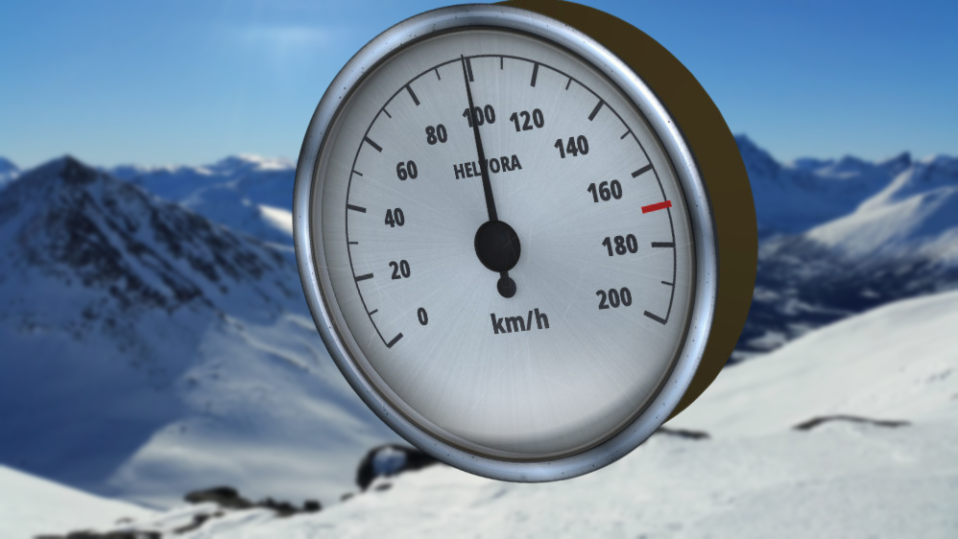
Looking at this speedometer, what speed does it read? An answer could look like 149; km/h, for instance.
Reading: 100; km/h
